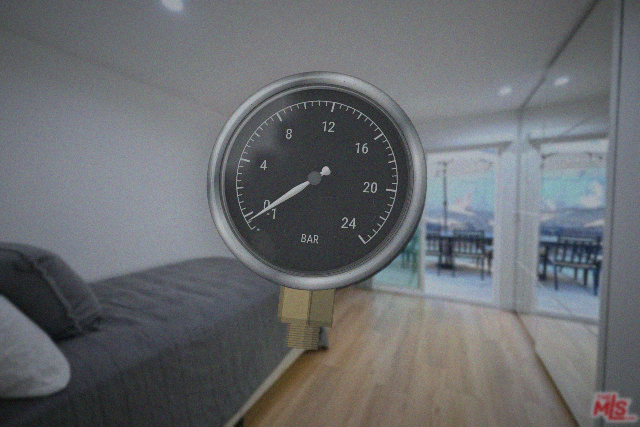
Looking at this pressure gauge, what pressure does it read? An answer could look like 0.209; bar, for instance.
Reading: -0.5; bar
